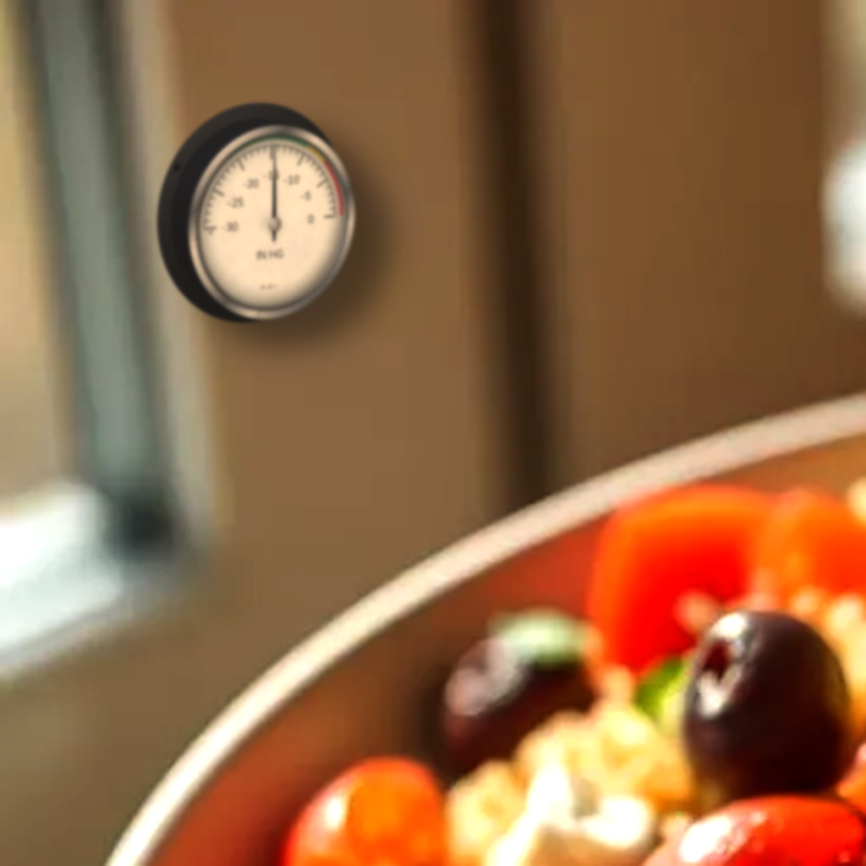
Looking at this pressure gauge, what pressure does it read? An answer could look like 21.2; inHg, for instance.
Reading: -15; inHg
